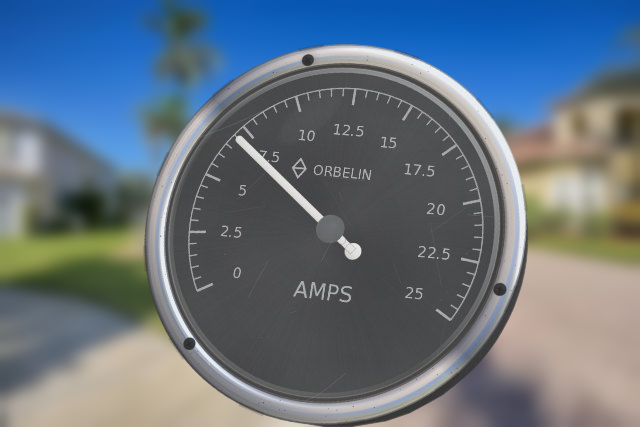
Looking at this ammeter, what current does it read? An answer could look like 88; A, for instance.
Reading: 7; A
